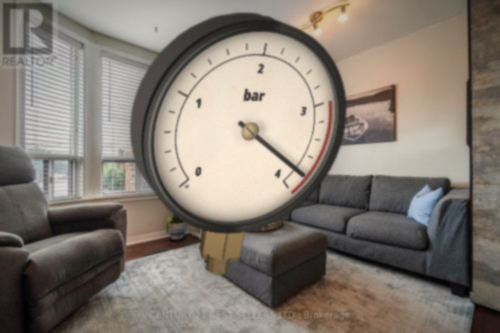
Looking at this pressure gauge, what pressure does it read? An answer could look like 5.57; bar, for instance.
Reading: 3.8; bar
